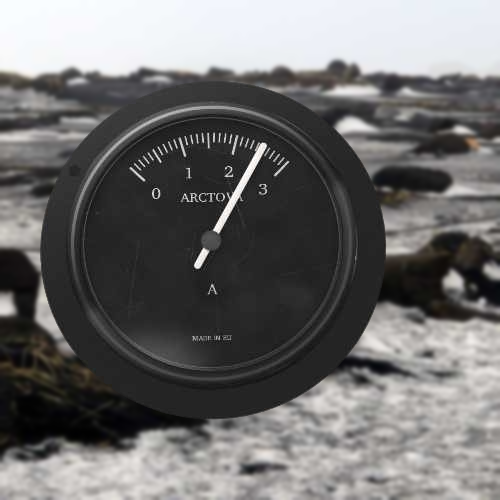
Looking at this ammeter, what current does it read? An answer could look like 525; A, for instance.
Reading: 2.5; A
